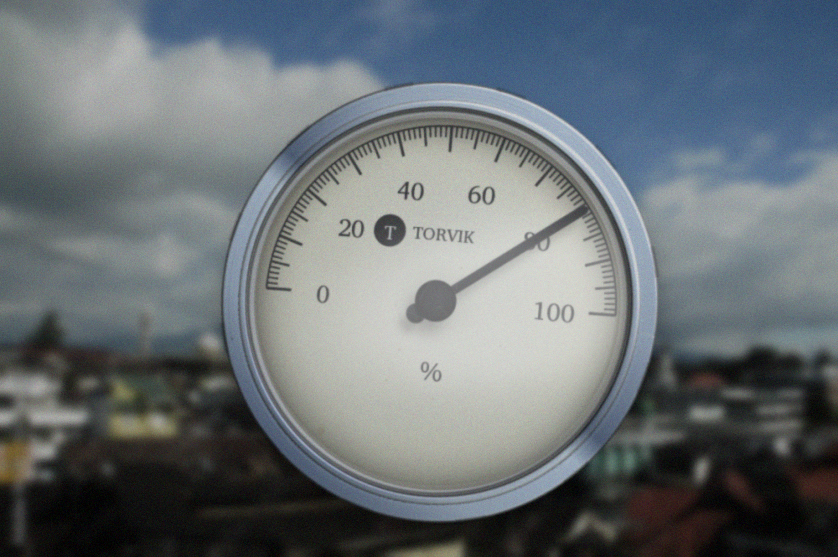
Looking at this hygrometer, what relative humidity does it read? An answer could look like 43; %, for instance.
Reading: 80; %
